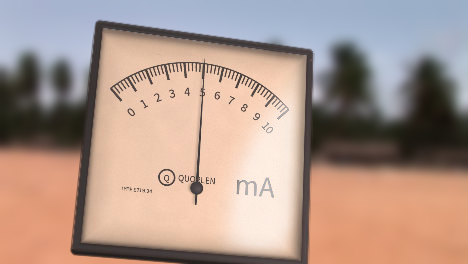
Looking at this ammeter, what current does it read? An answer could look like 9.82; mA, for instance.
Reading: 5; mA
